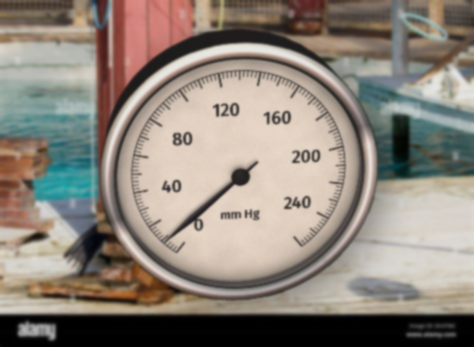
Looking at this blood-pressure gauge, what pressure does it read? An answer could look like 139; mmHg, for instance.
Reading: 10; mmHg
